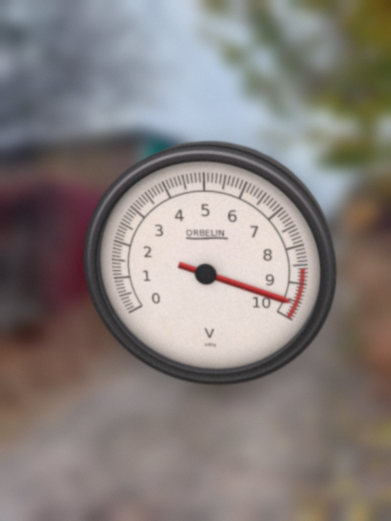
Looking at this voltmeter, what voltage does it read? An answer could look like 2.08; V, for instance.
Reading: 9.5; V
